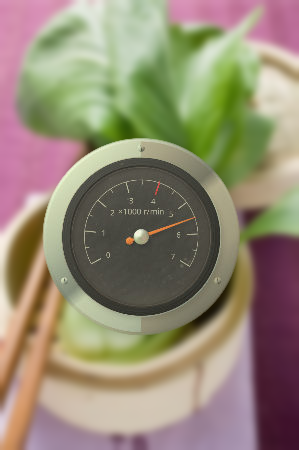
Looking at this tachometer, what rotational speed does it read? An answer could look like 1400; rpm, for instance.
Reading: 5500; rpm
